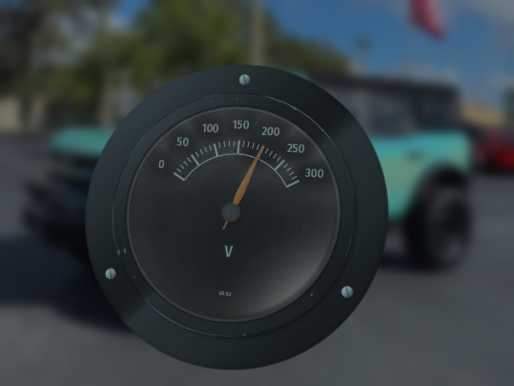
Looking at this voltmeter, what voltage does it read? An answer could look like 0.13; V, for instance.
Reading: 200; V
